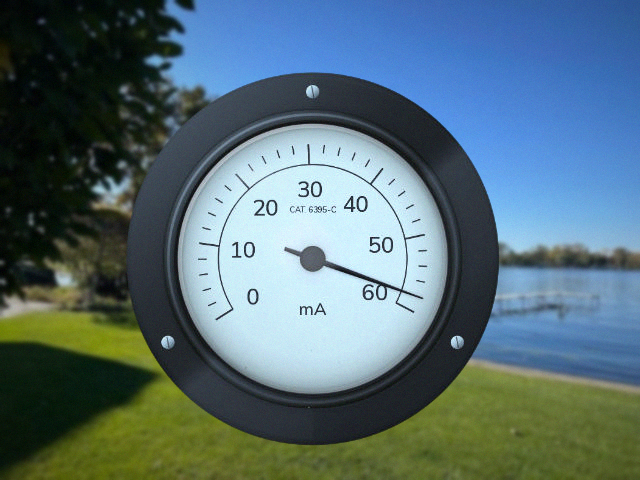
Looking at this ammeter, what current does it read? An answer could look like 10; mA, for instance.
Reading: 58; mA
